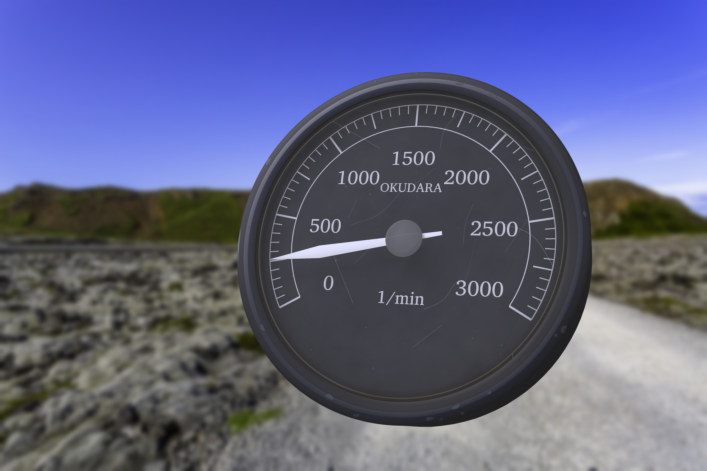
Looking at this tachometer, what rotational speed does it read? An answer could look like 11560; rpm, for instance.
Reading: 250; rpm
